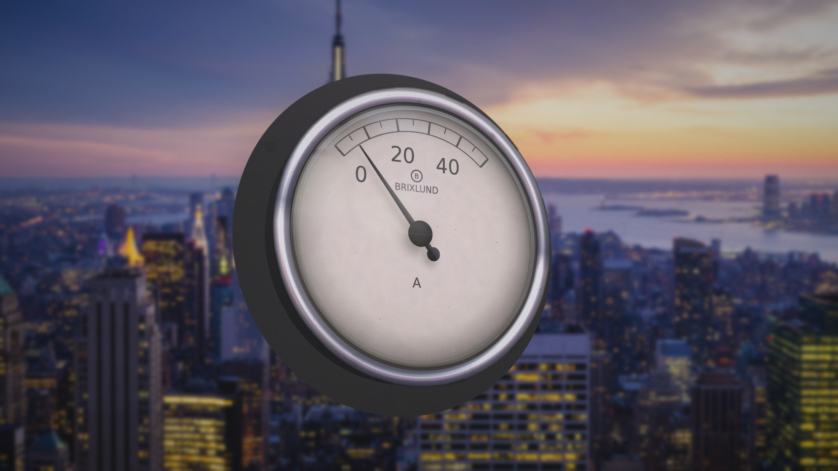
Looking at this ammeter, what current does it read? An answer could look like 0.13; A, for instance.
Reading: 5; A
